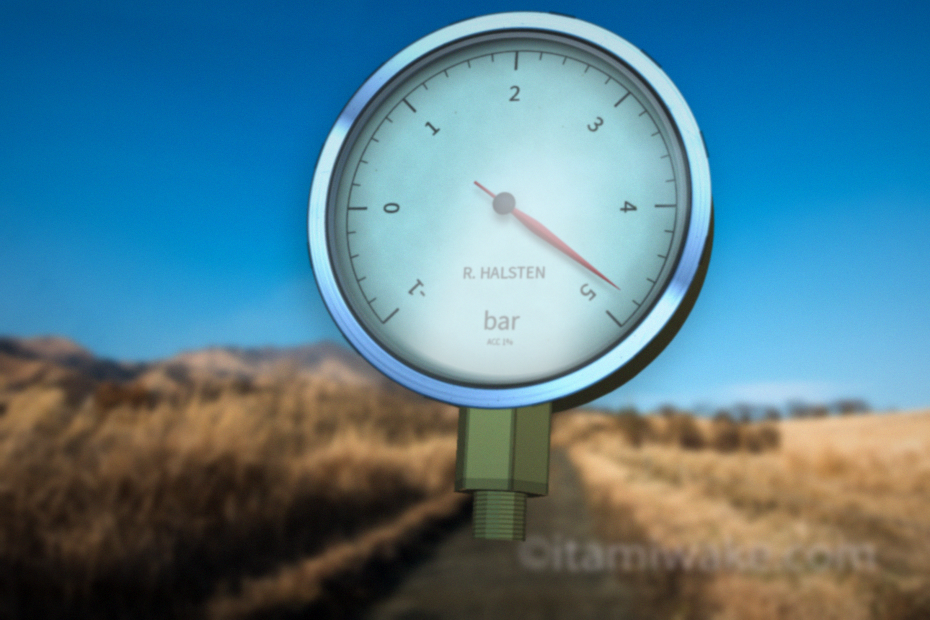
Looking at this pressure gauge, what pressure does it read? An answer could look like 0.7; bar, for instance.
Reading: 4.8; bar
